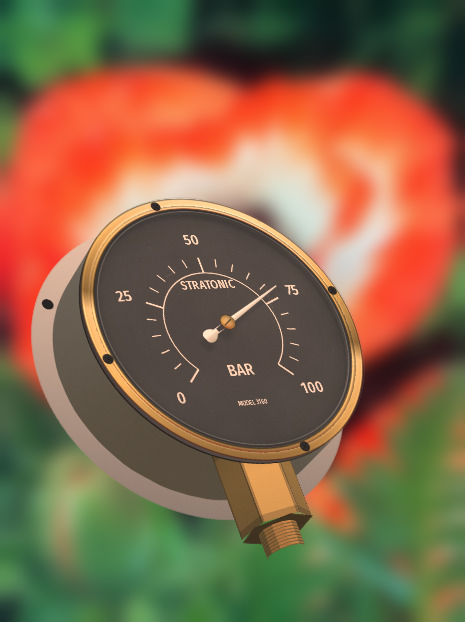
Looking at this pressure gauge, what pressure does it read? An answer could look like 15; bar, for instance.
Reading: 72.5; bar
